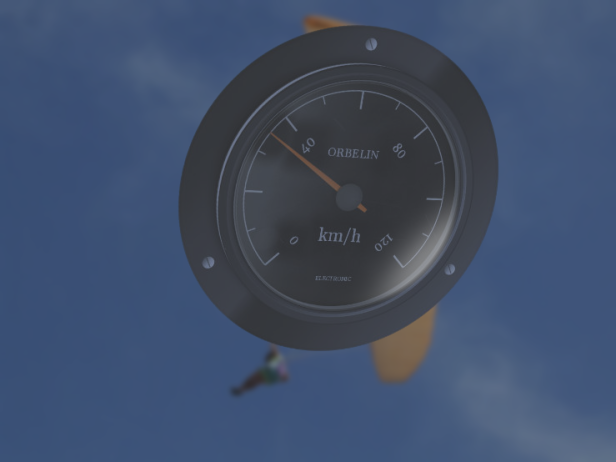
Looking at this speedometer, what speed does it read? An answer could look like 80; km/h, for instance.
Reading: 35; km/h
